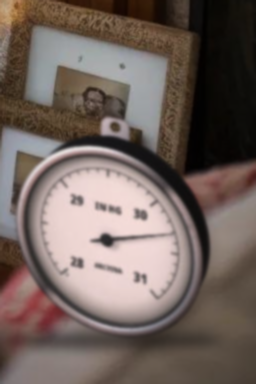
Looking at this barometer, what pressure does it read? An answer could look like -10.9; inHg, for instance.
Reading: 30.3; inHg
